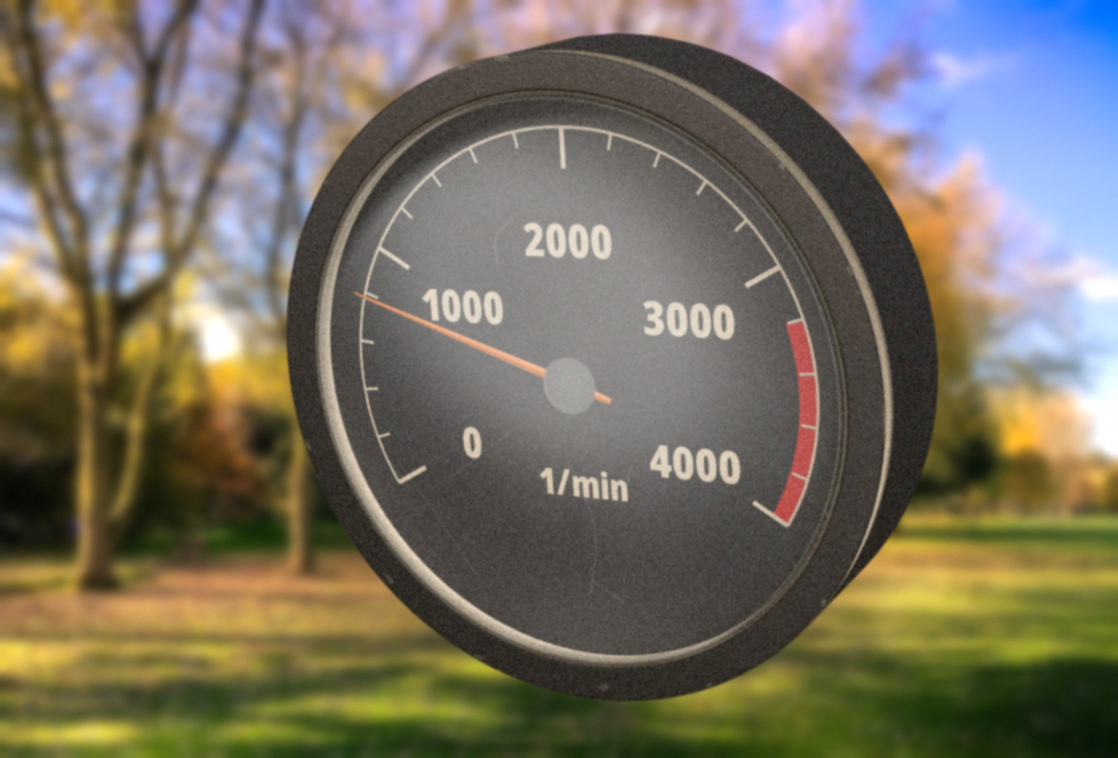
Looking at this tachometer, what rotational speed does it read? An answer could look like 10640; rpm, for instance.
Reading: 800; rpm
